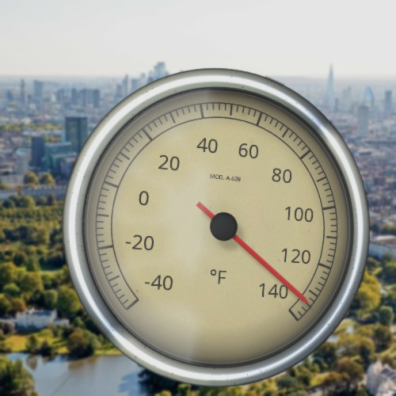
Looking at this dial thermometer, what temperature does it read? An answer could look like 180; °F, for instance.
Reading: 134; °F
